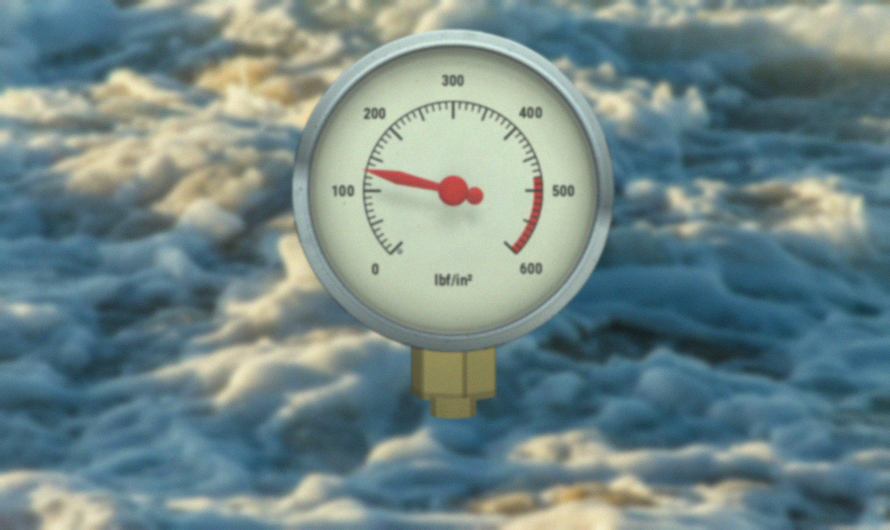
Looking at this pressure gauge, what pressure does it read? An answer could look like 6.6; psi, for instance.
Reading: 130; psi
